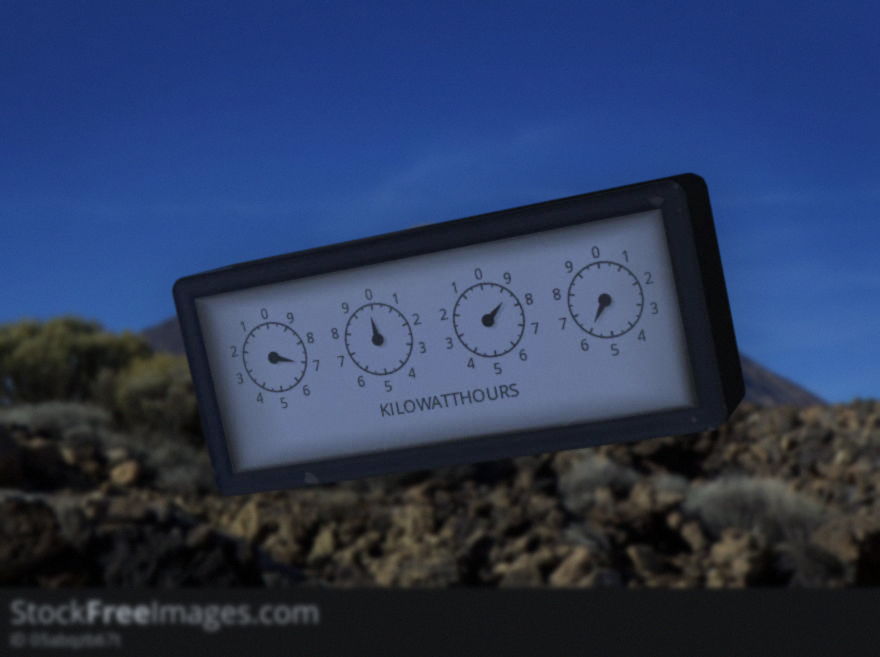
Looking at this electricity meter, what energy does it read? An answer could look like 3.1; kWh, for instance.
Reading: 6986; kWh
